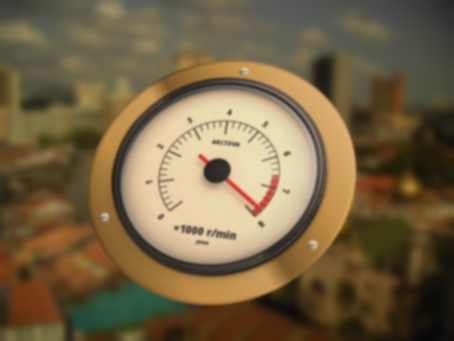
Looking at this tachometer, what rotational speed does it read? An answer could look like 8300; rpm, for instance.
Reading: 7800; rpm
